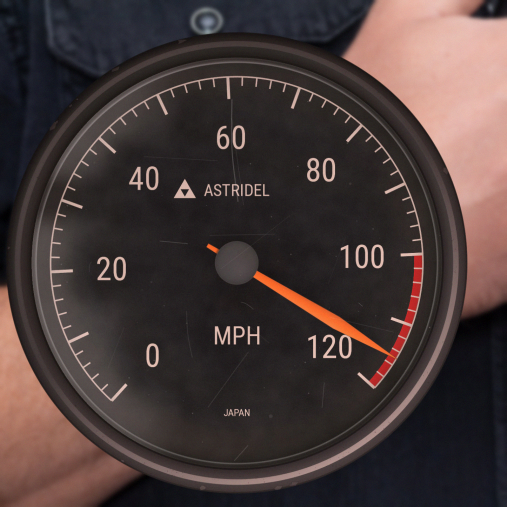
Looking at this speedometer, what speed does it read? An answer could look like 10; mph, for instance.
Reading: 115; mph
